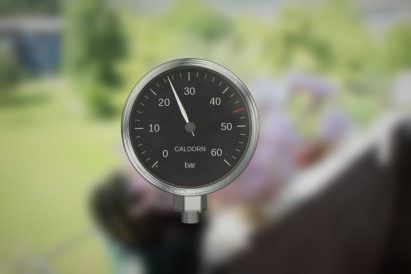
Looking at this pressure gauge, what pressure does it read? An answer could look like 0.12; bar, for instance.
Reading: 25; bar
